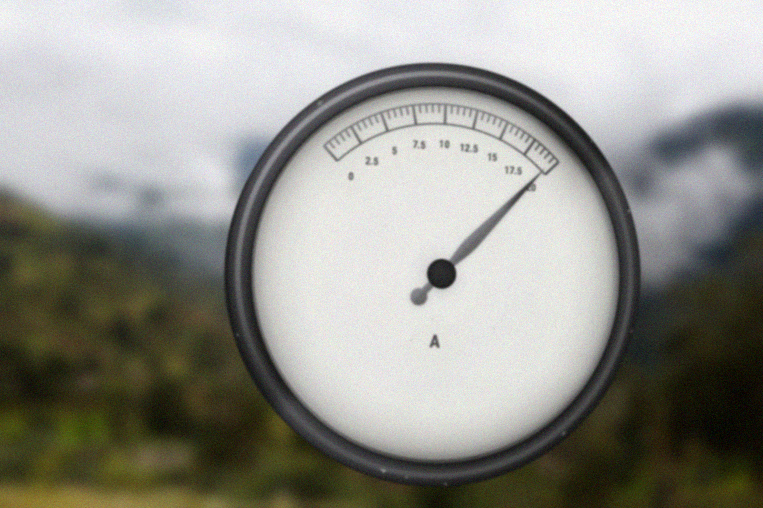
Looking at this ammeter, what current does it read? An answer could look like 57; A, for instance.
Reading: 19.5; A
